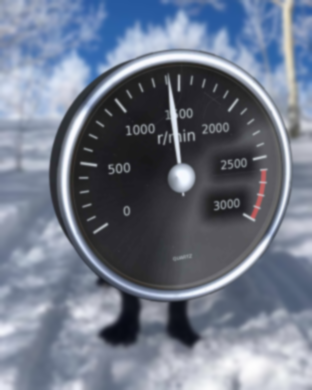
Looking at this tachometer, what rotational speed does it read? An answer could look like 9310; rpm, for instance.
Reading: 1400; rpm
